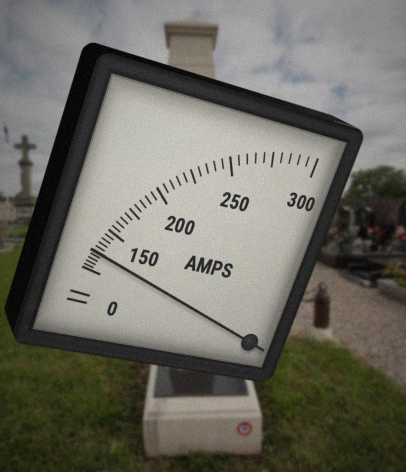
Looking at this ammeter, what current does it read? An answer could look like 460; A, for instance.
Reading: 125; A
